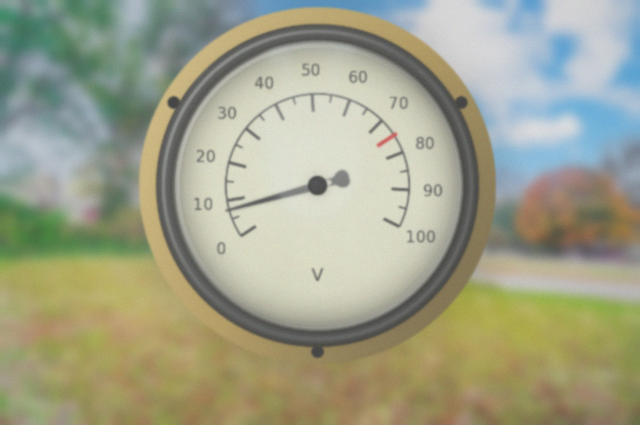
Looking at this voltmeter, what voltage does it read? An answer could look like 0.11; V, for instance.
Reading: 7.5; V
